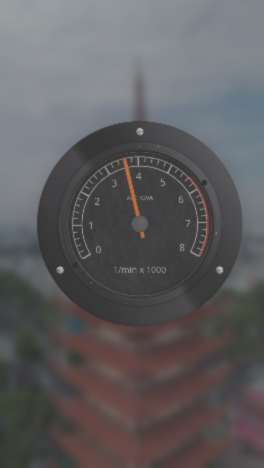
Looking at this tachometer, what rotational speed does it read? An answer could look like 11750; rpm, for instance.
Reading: 3600; rpm
